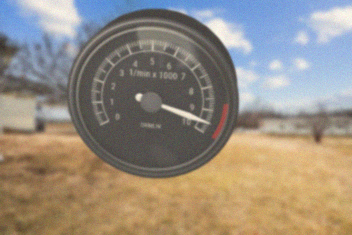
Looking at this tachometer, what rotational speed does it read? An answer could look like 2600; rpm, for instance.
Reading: 9500; rpm
